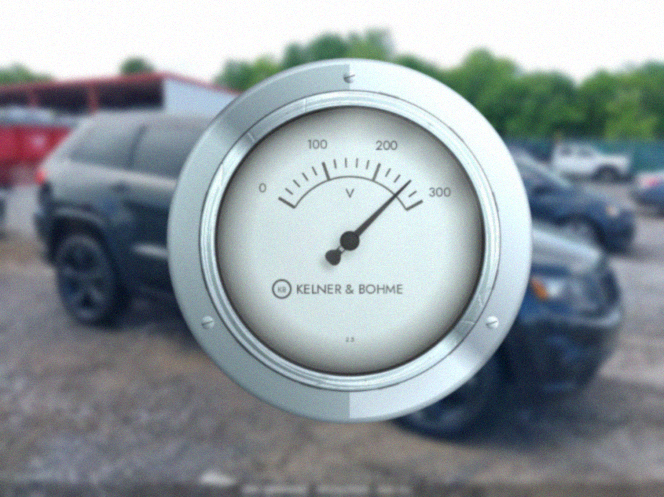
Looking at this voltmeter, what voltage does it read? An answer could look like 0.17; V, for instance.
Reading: 260; V
